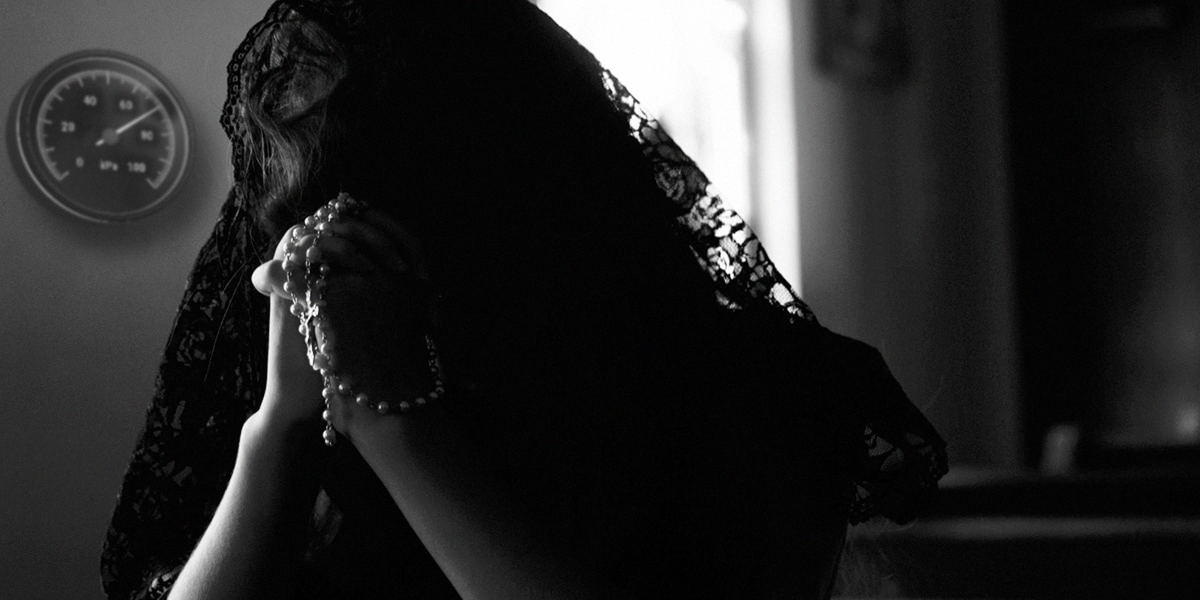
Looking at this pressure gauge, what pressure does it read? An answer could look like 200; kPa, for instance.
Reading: 70; kPa
